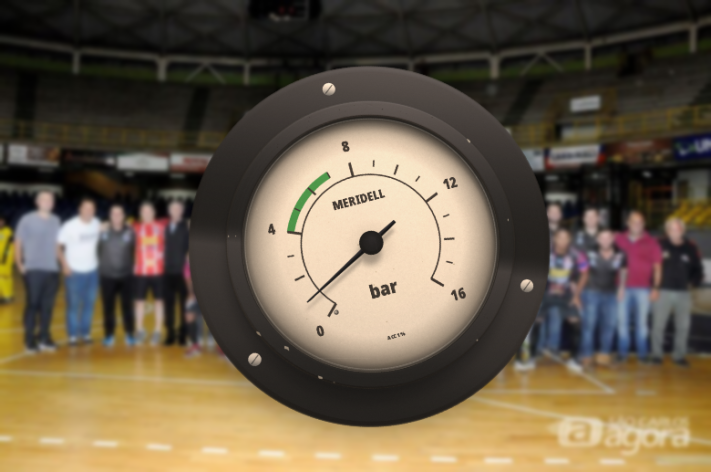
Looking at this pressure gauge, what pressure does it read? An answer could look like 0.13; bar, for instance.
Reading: 1; bar
